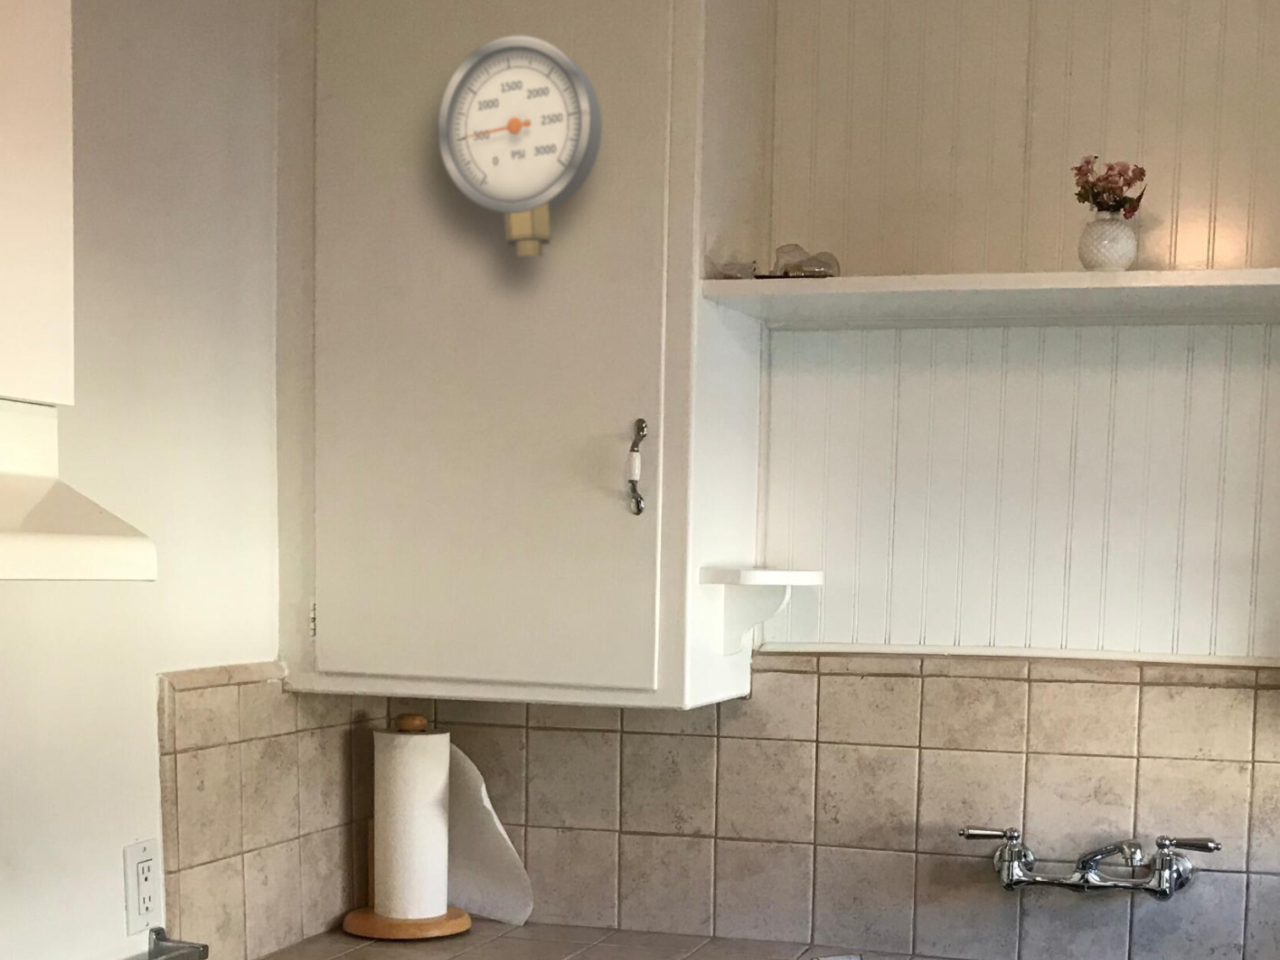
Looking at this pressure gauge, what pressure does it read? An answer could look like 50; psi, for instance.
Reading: 500; psi
